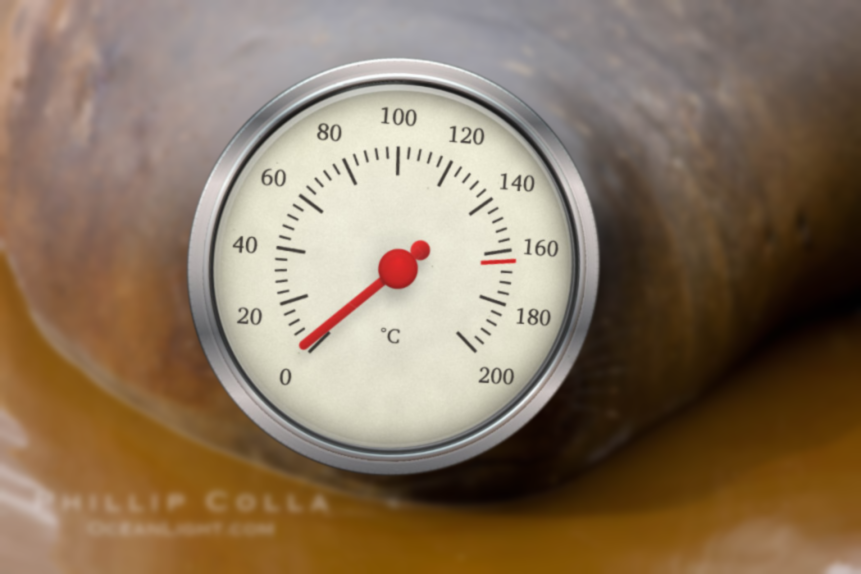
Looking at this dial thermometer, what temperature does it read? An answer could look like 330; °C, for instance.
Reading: 4; °C
